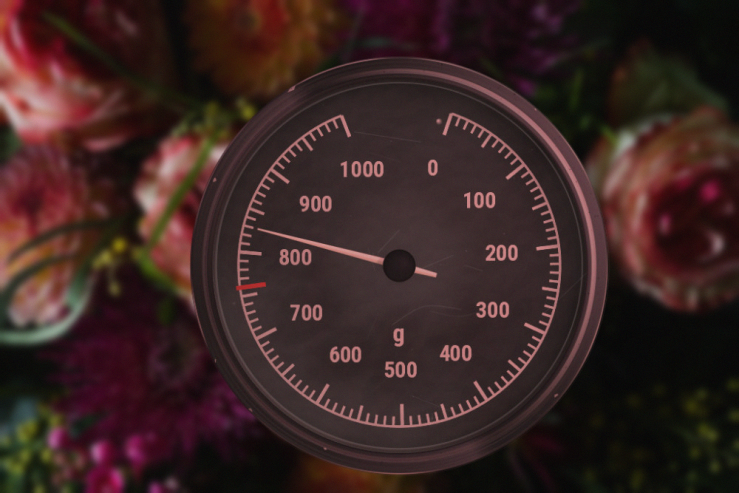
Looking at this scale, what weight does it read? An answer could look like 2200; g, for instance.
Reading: 830; g
